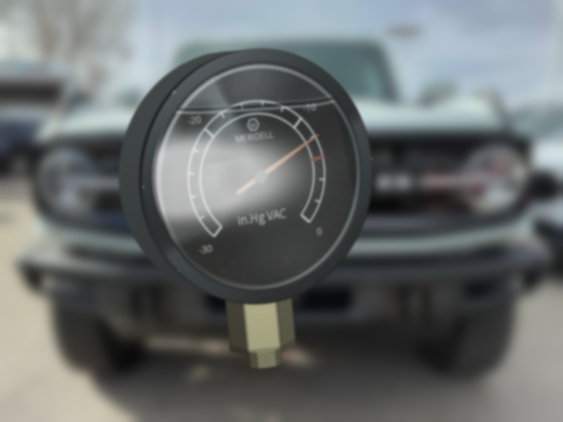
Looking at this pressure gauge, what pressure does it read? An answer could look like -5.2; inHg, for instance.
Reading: -8; inHg
